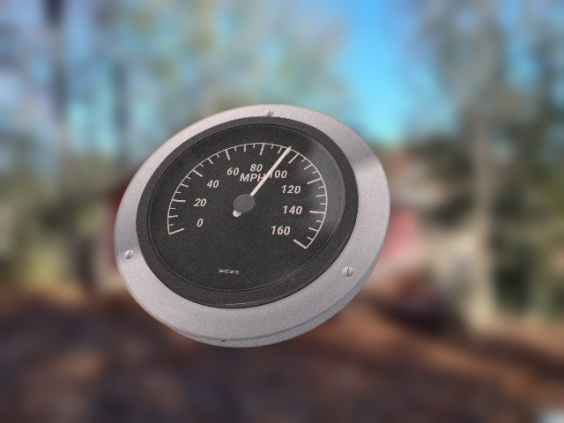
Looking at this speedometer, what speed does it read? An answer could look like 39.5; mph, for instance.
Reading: 95; mph
